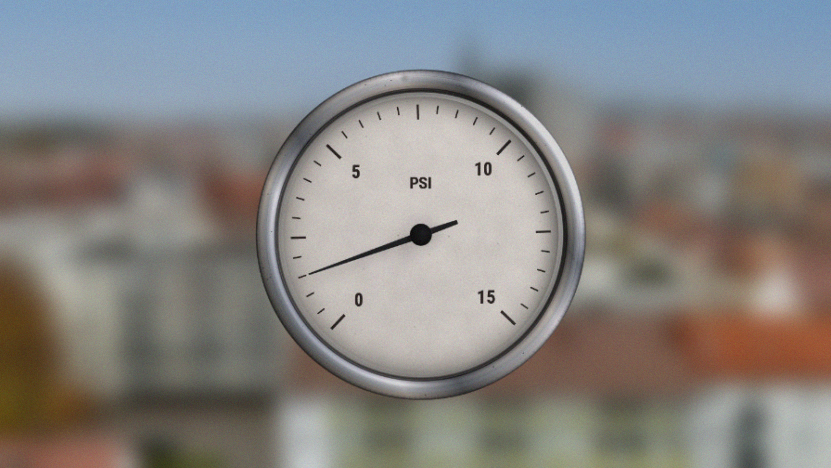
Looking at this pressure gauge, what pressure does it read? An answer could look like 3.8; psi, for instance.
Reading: 1.5; psi
